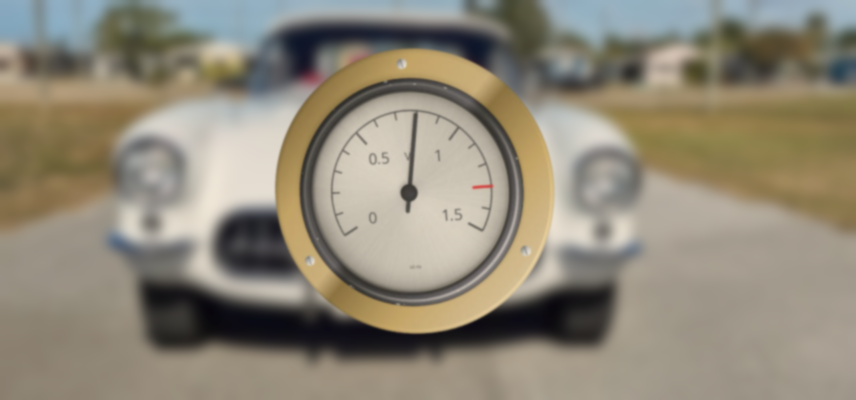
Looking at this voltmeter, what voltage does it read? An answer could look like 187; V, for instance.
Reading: 0.8; V
